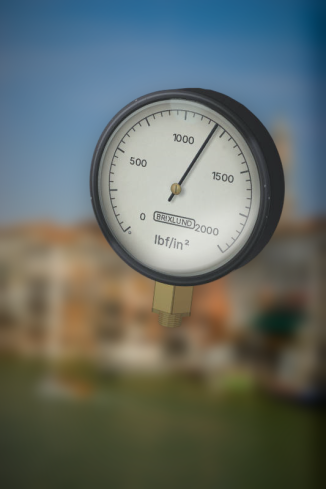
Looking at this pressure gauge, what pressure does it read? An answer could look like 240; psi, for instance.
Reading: 1200; psi
